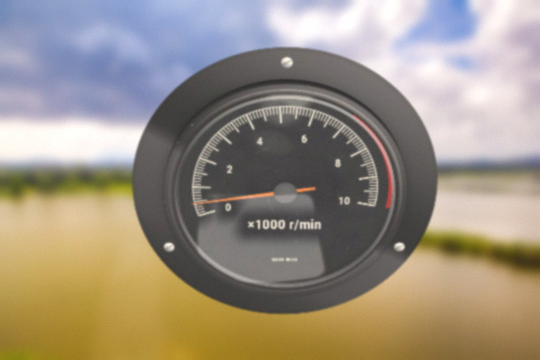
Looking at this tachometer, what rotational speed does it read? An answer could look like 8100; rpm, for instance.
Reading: 500; rpm
